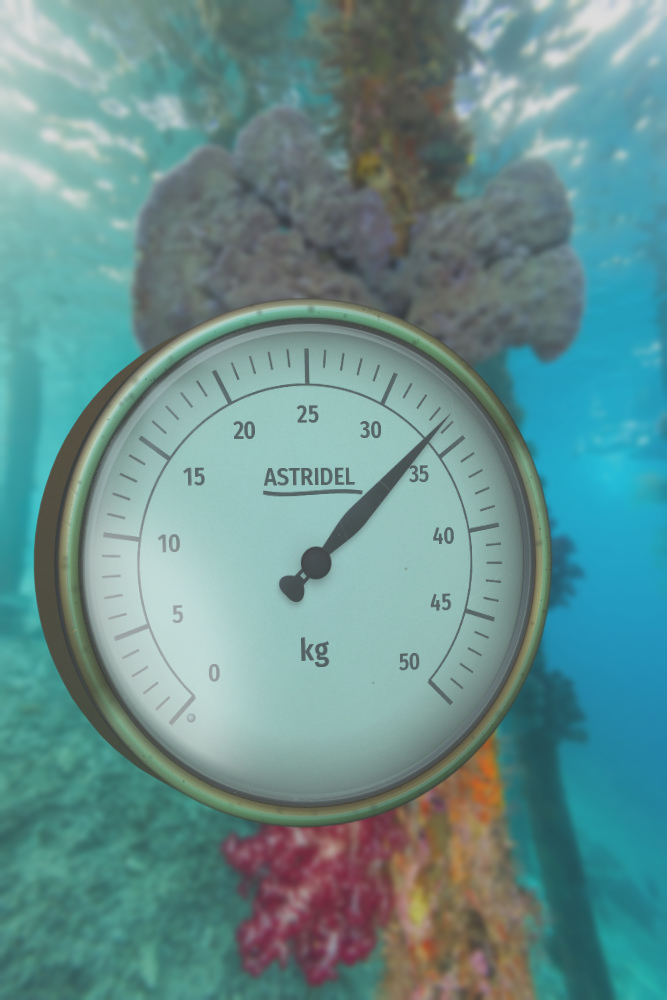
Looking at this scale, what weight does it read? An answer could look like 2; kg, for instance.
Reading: 33.5; kg
